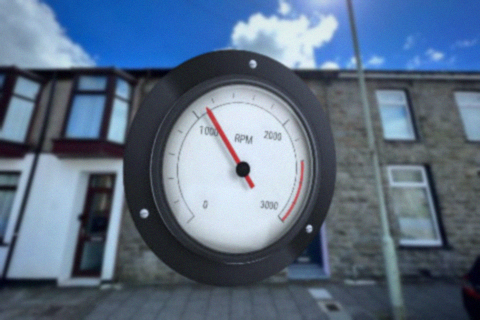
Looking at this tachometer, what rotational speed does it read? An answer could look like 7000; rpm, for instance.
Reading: 1100; rpm
